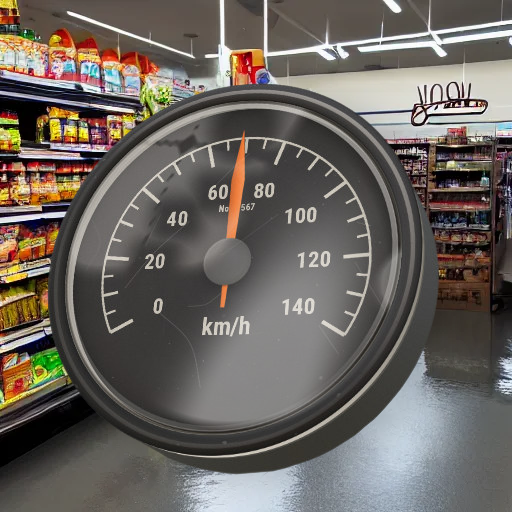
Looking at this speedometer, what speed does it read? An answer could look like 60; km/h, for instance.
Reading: 70; km/h
